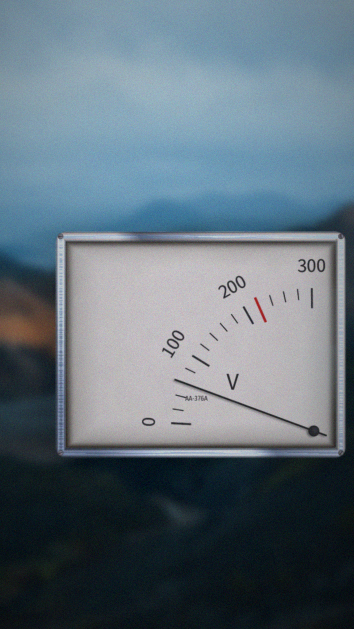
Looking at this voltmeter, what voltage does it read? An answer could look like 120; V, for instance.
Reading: 60; V
